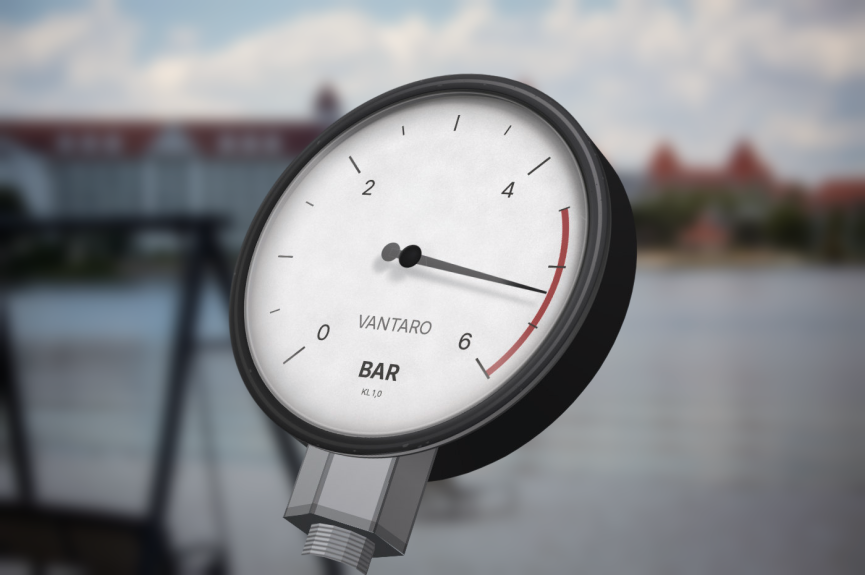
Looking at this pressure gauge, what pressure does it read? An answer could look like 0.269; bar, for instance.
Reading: 5.25; bar
